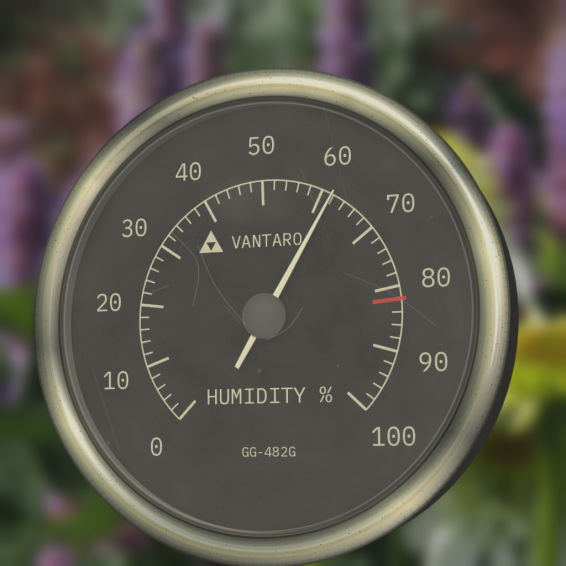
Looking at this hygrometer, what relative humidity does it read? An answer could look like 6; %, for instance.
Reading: 62; %
